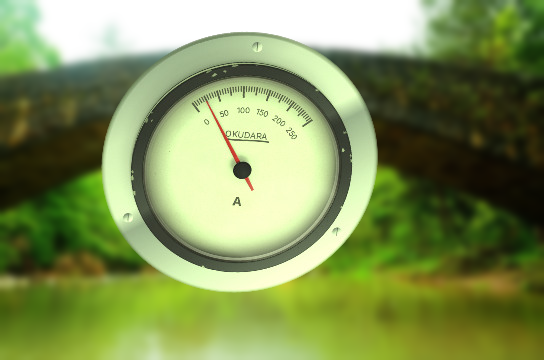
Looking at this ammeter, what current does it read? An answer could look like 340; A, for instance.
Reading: 25; A
